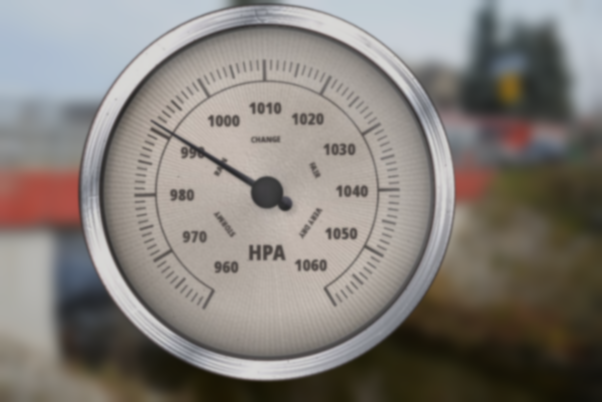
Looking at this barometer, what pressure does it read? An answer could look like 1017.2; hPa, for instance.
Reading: 991; hPa
